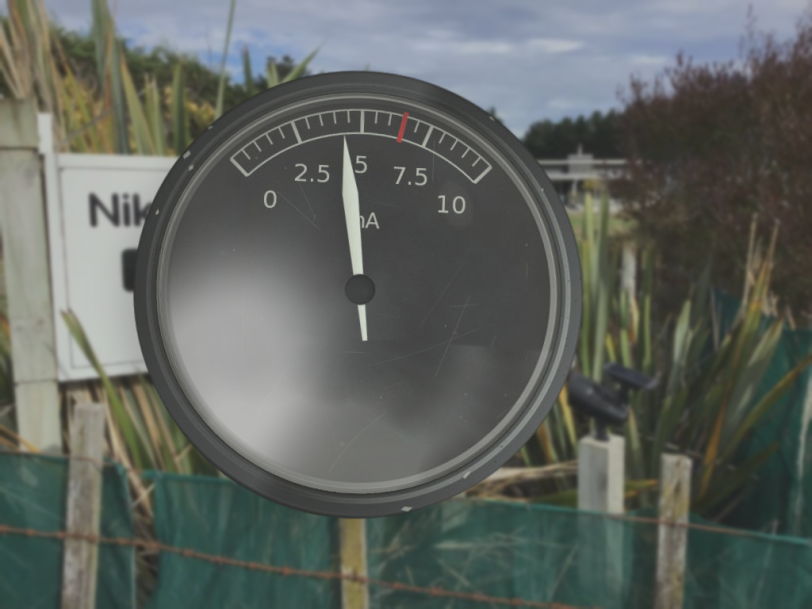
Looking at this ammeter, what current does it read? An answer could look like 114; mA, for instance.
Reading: 4.25; mA
